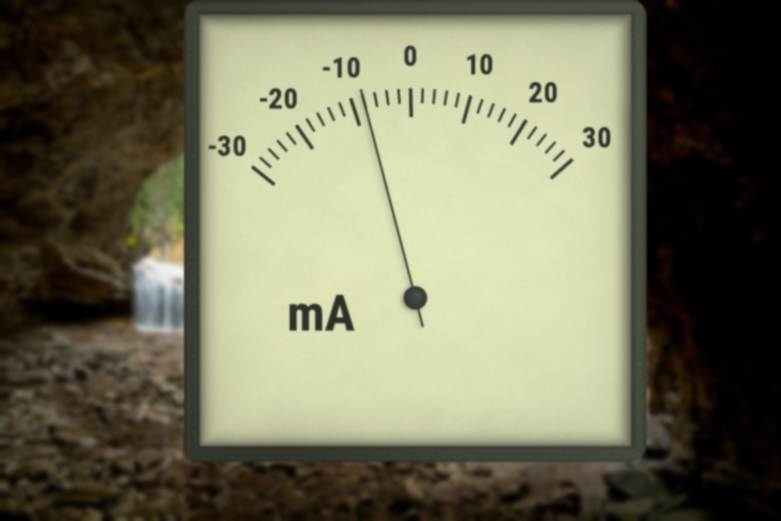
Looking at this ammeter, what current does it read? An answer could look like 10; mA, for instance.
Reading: -8; mA
